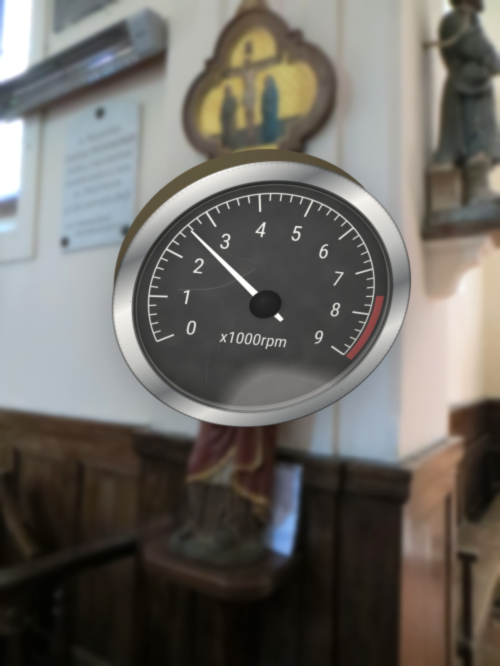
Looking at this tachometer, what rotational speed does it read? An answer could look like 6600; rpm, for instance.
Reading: 2600; rpm
